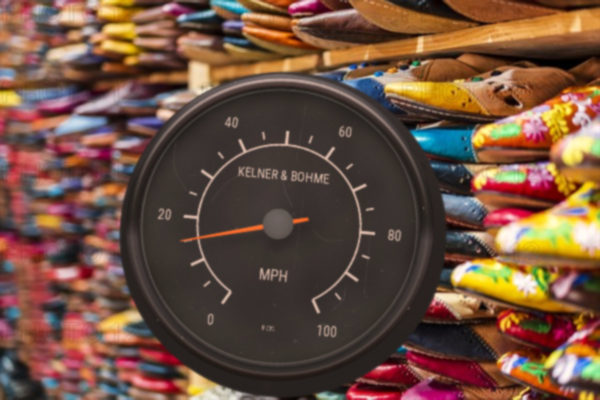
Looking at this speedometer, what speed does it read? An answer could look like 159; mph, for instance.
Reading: 15; mph
